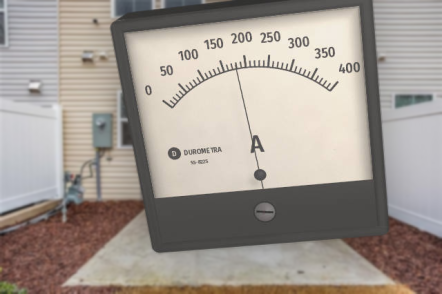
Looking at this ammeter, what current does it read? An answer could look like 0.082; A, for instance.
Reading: 180; A
